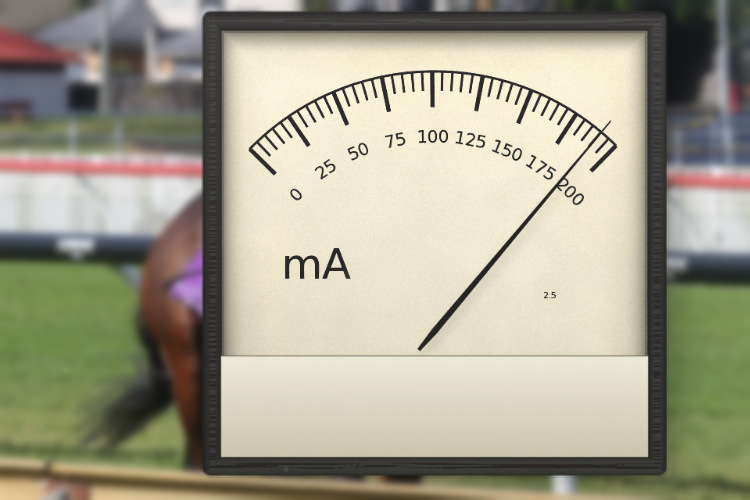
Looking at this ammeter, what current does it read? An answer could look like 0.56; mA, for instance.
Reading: 190; mA
